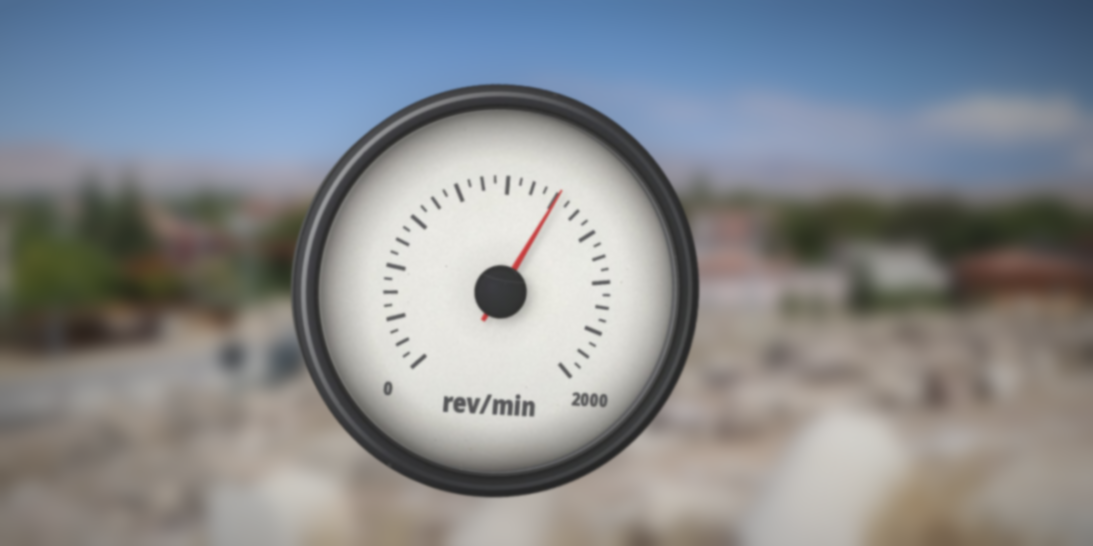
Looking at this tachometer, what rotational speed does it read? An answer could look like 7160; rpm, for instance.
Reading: 1200; rpm
